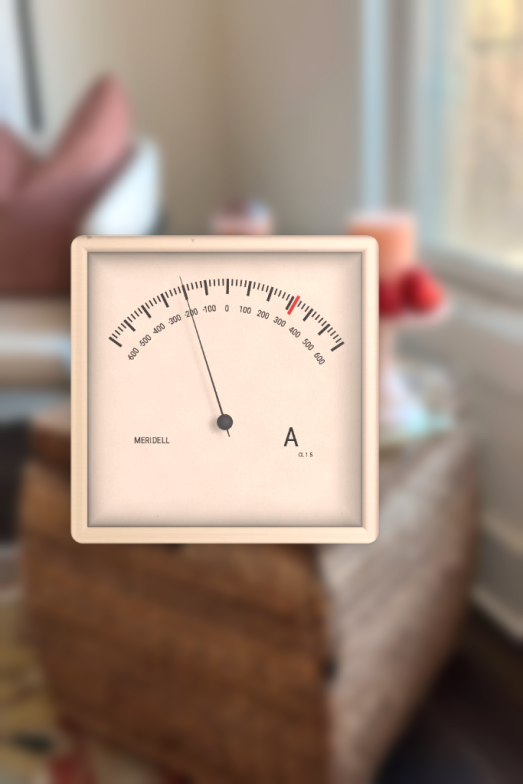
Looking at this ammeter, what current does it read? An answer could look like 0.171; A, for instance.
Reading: -200; A
